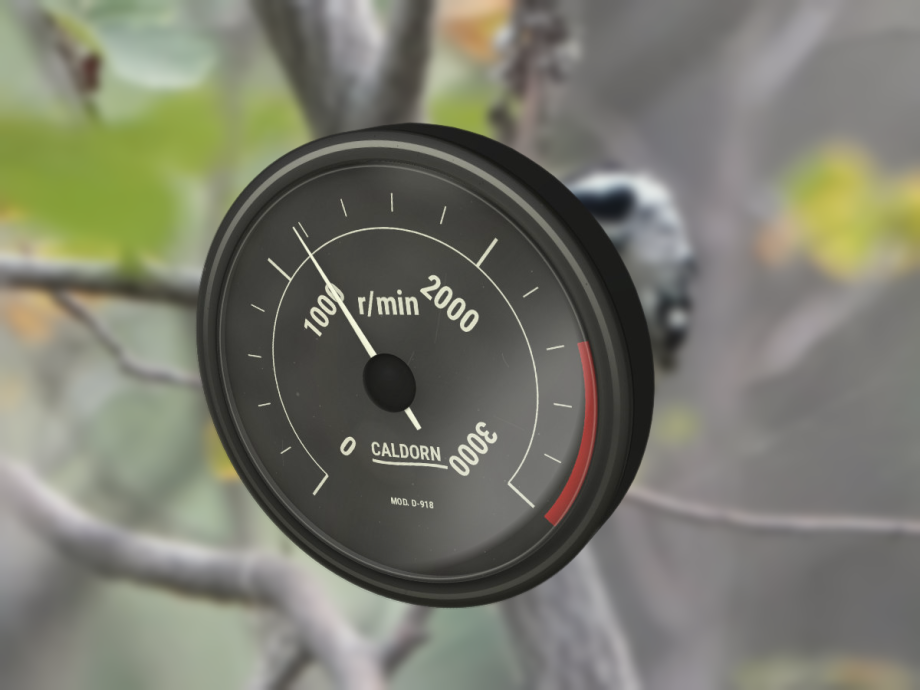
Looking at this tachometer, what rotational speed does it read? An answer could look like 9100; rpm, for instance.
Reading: 1200; rpm
